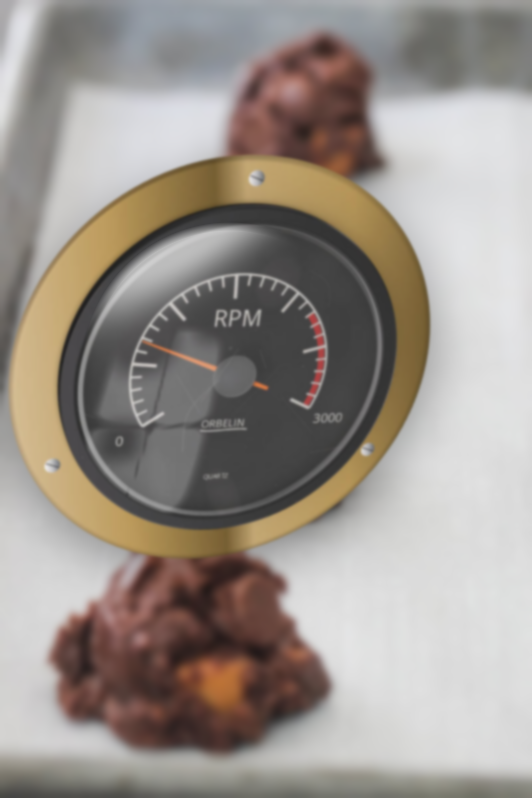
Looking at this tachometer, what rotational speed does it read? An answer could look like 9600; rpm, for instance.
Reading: 700; rpm
